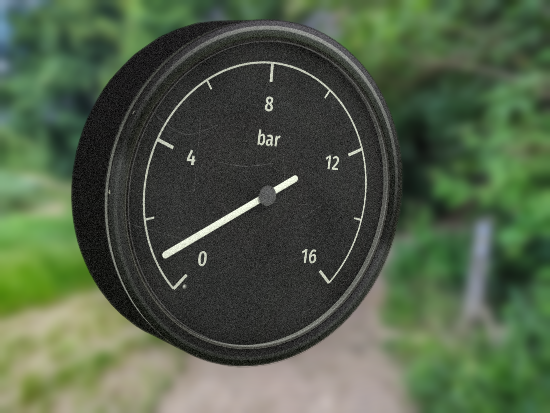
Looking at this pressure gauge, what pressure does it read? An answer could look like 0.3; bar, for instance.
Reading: 1; bar
